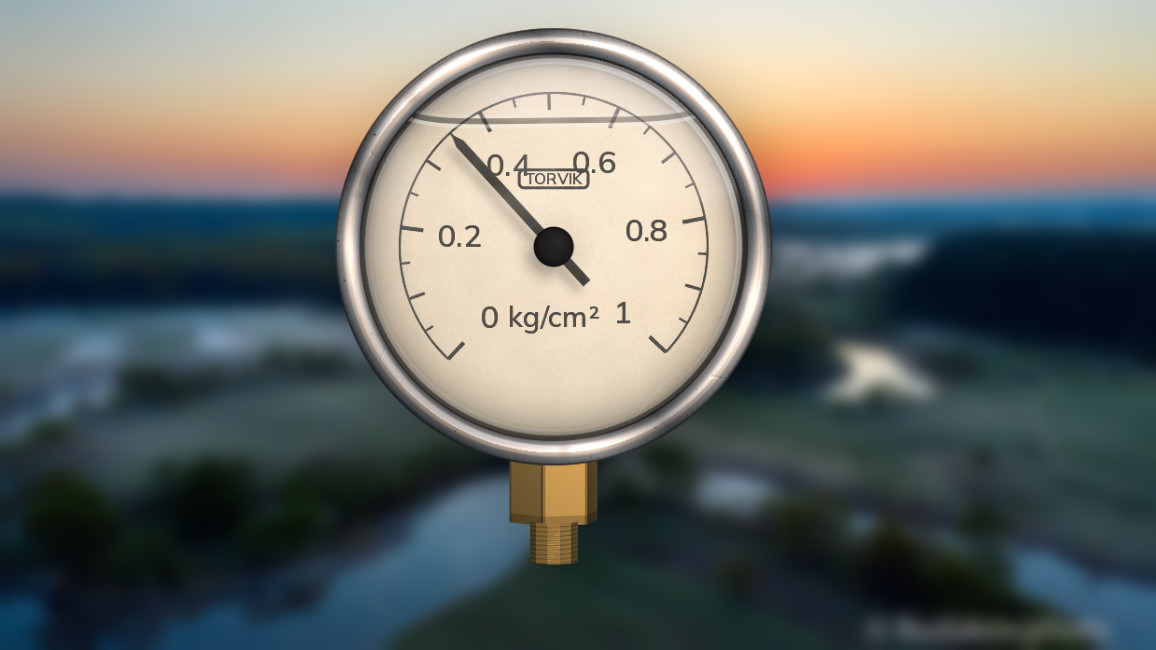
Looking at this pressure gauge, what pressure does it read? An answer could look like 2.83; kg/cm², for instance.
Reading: 0.35; kg/cm²
